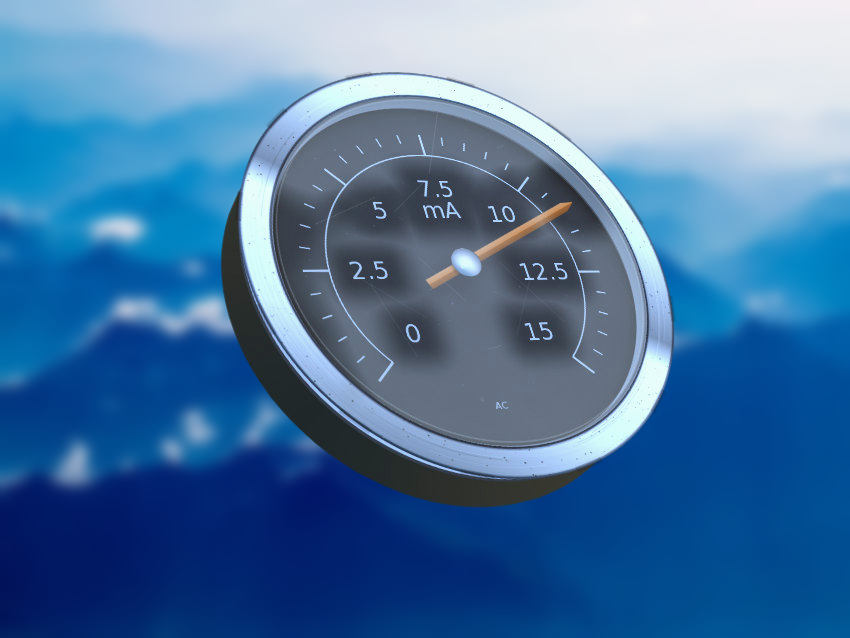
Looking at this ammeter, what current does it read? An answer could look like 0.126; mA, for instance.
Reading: 11; mA
